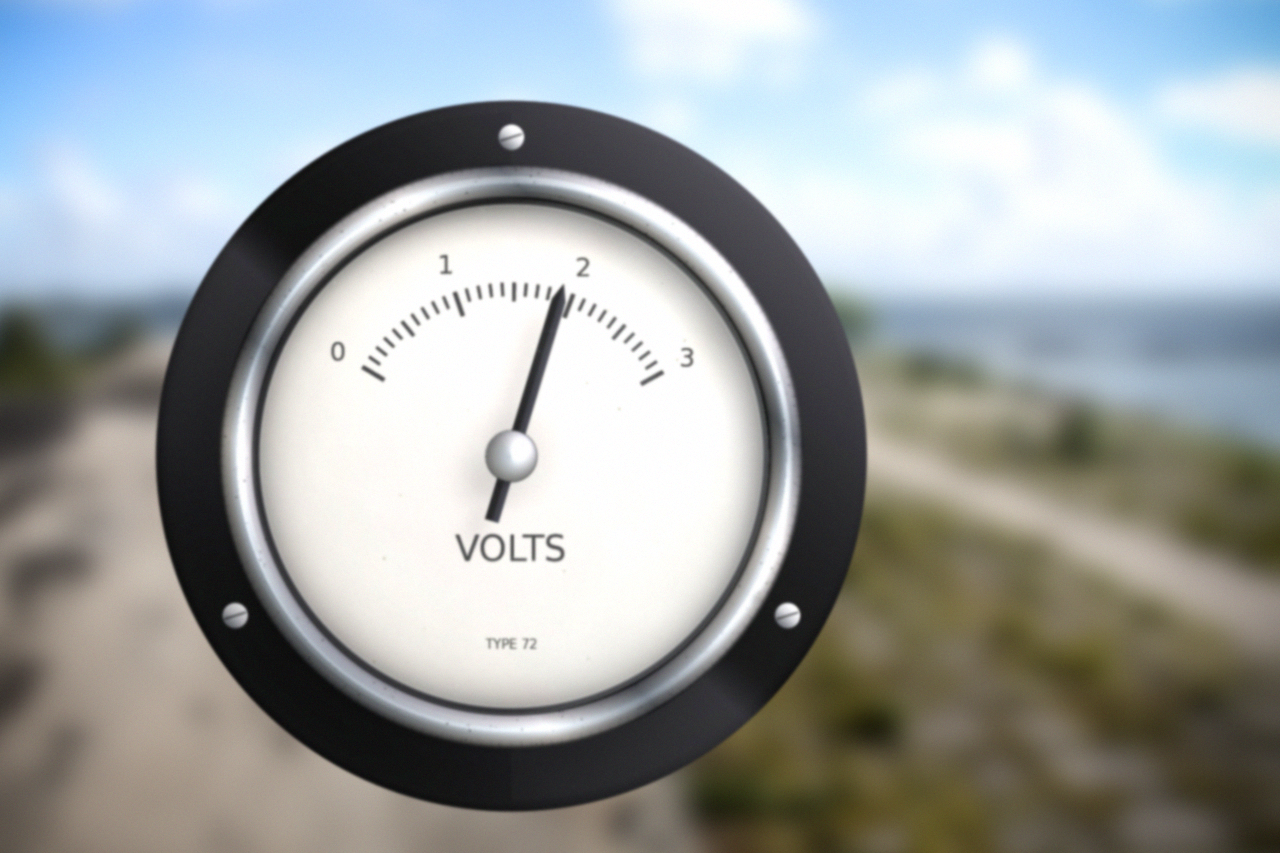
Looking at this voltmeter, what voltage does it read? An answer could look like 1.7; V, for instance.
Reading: 1.9; V
